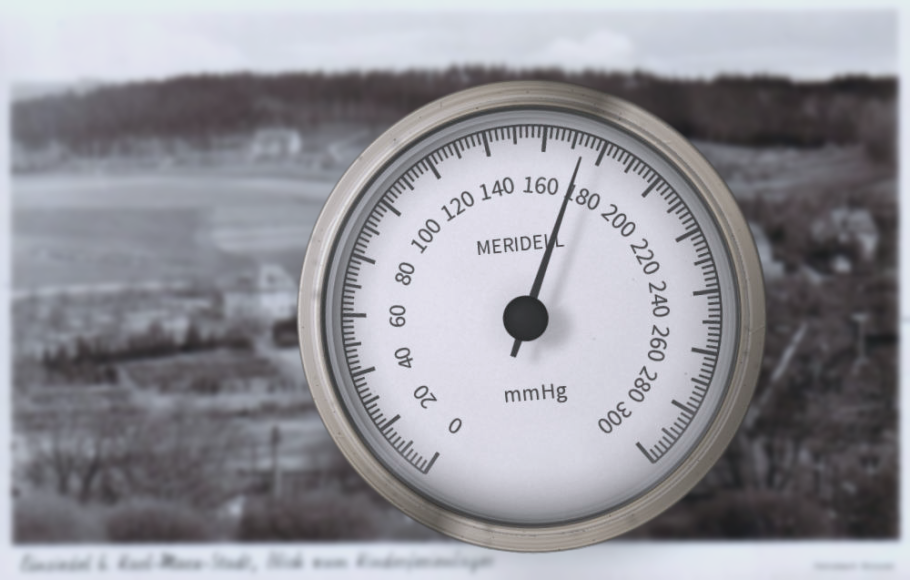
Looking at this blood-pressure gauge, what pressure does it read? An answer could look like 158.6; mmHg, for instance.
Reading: 174; mmHg
